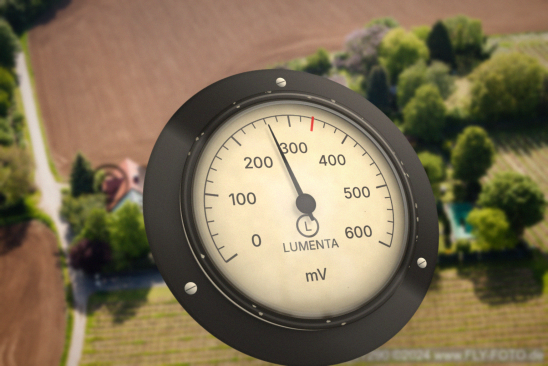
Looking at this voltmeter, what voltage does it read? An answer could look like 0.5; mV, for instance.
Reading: 260; mV
